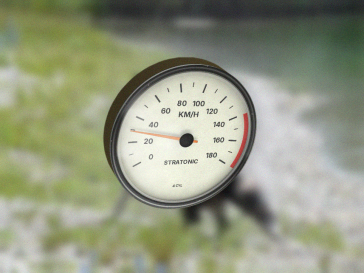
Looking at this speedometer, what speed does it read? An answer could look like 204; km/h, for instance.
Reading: 30; km/h
